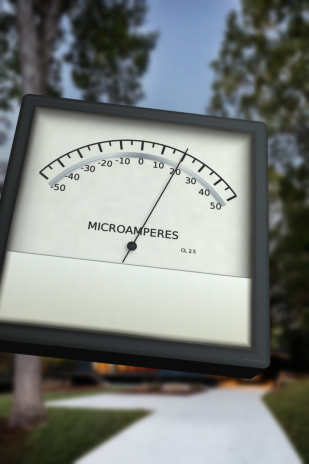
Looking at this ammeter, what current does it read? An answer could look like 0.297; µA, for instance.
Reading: 20; µA
